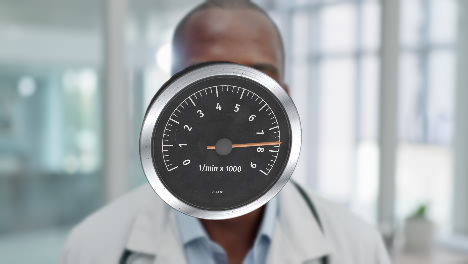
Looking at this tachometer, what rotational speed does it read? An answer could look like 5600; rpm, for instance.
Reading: 7600; rpm
